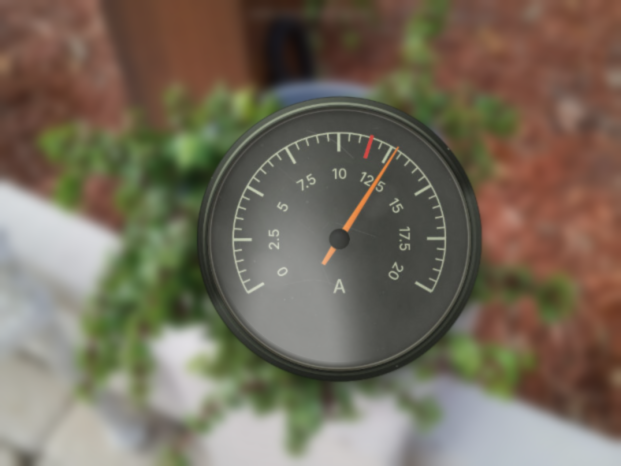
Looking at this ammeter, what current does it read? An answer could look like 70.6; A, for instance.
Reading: 12.75; A
